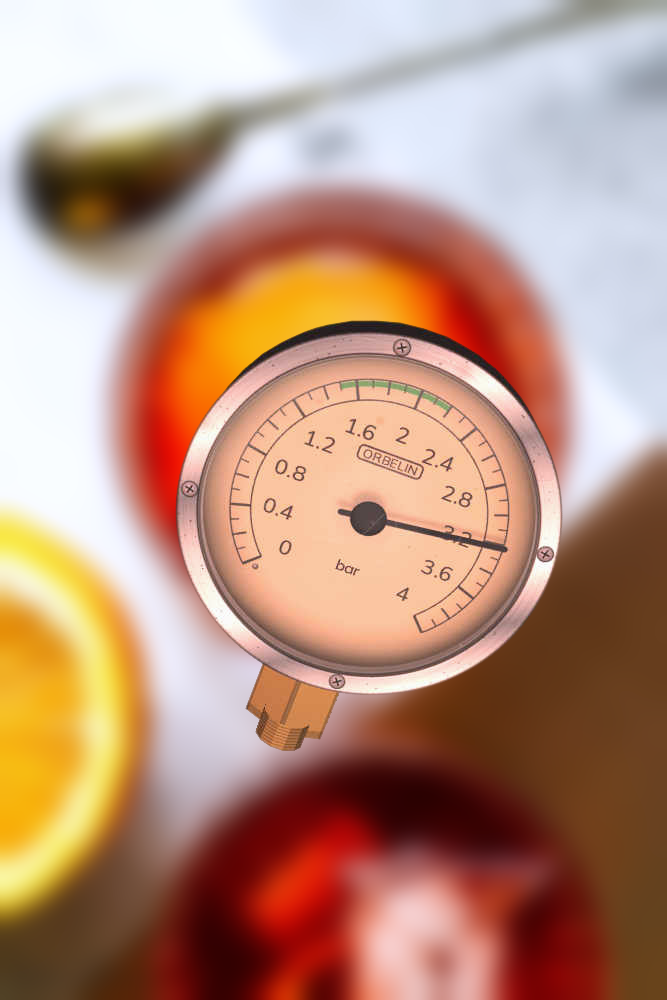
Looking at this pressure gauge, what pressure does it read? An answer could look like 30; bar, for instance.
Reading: 3.2; bar
